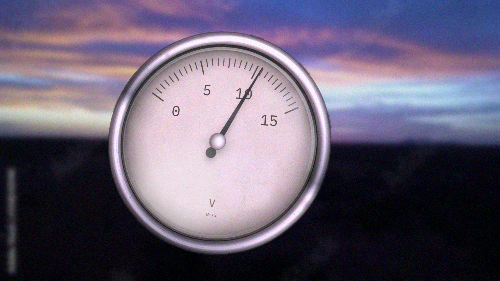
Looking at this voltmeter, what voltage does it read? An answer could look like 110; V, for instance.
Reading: 10.5; V
